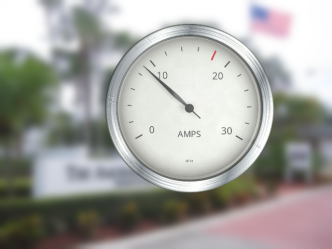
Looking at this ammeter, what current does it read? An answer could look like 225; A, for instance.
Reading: 9; A
